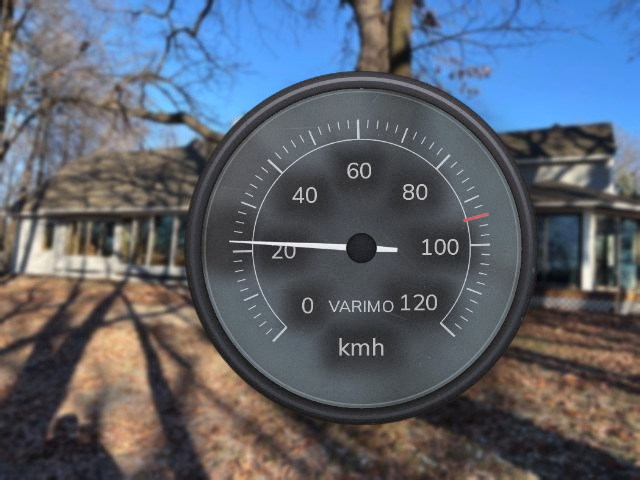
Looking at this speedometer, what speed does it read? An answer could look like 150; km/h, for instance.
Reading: 22; km/h
